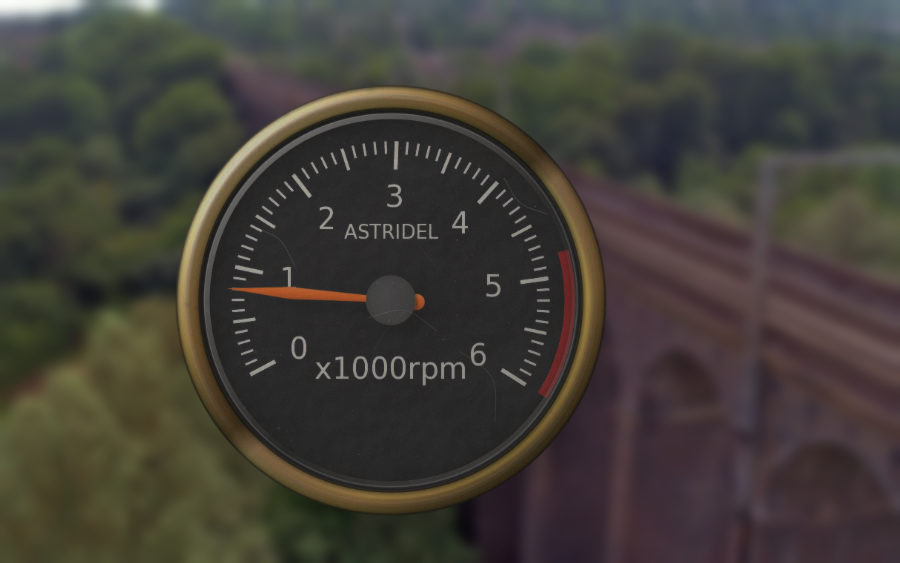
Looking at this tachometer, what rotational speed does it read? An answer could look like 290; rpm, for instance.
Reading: 800; rpm
